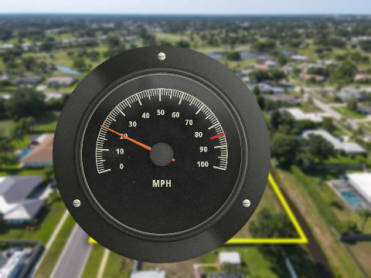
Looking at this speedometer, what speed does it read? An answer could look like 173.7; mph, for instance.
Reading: 20; mph
